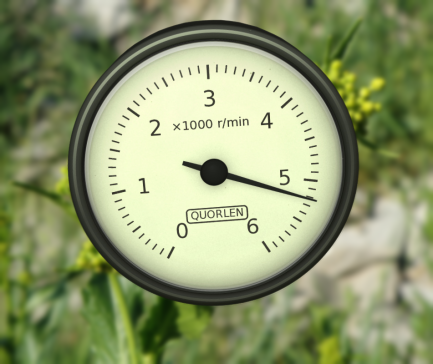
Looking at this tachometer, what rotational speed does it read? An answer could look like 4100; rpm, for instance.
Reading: 5200; rpm
